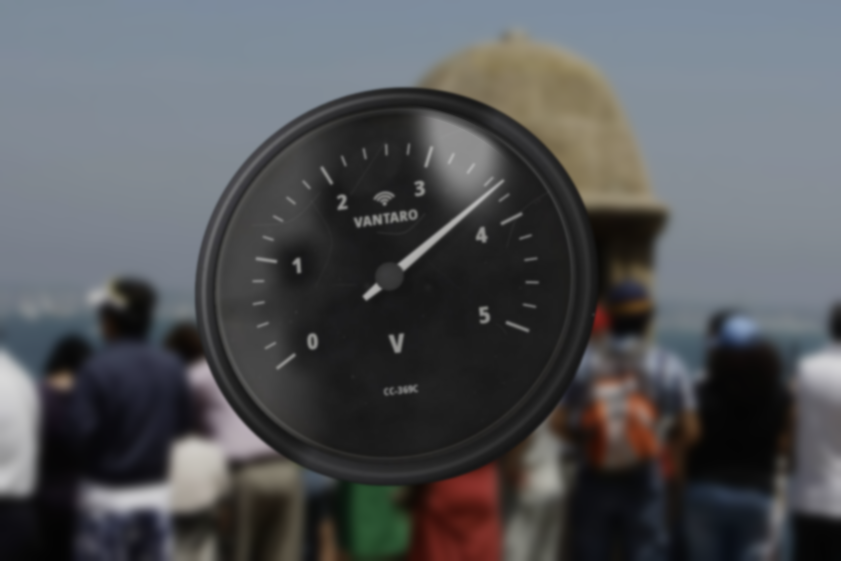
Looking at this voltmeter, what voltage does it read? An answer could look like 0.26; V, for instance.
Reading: 3.7; V
